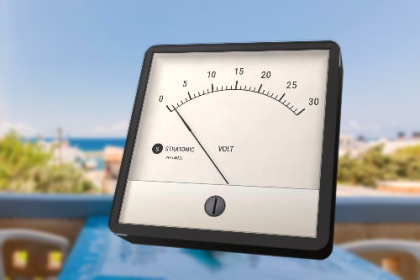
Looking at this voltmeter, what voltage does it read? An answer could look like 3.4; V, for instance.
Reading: 1; V
